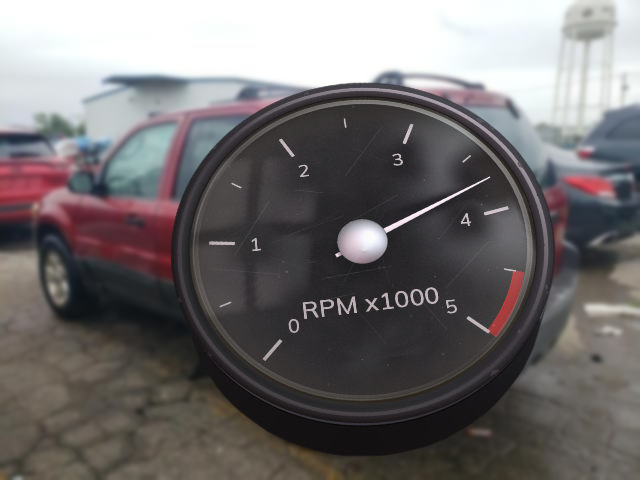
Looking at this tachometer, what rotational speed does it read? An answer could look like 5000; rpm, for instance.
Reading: 3750; rpm
